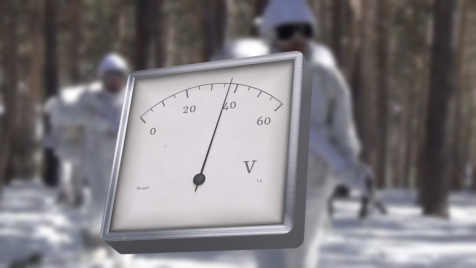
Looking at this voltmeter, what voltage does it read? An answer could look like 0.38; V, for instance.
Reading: 37.5; V
